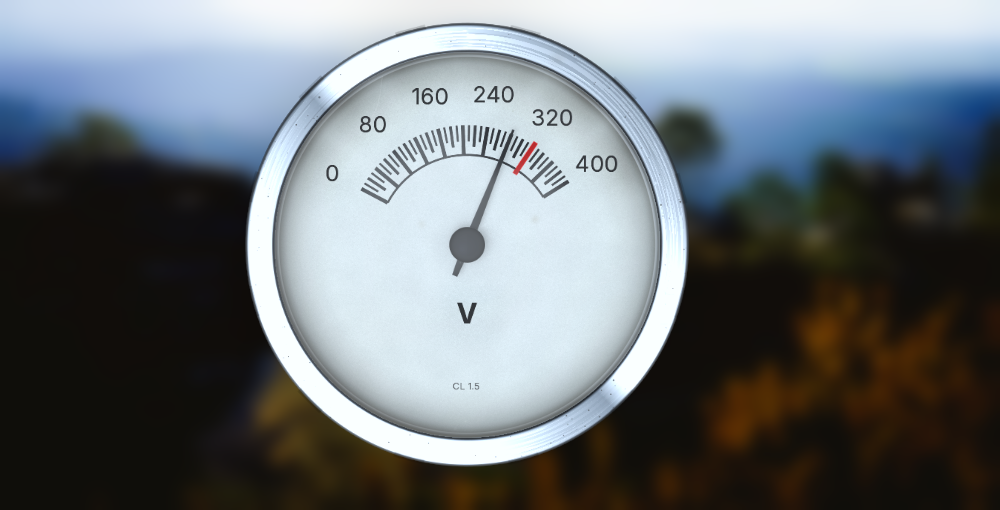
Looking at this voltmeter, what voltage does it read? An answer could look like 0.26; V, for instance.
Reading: 280; V
